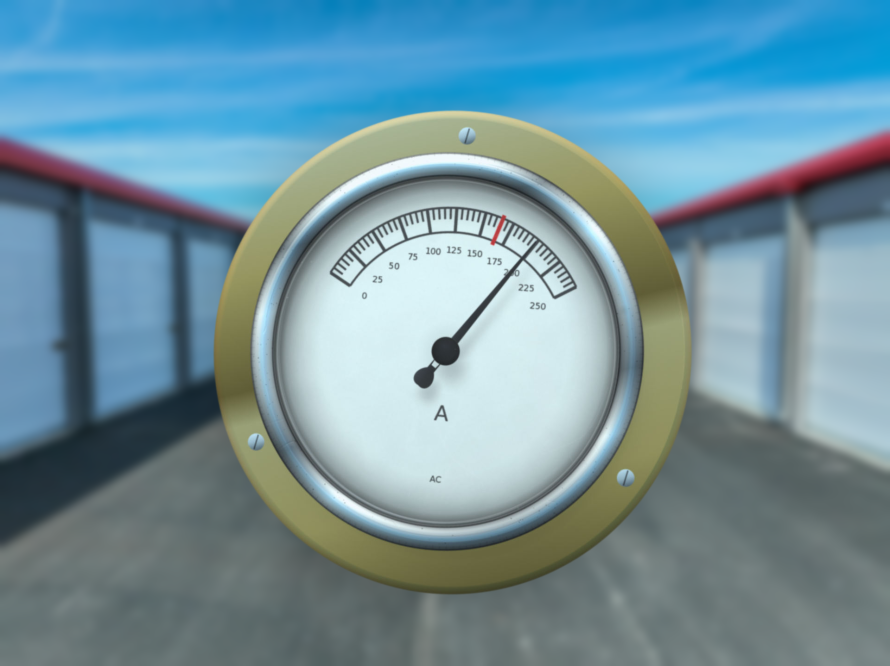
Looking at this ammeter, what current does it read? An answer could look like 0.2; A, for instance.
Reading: 200; A
